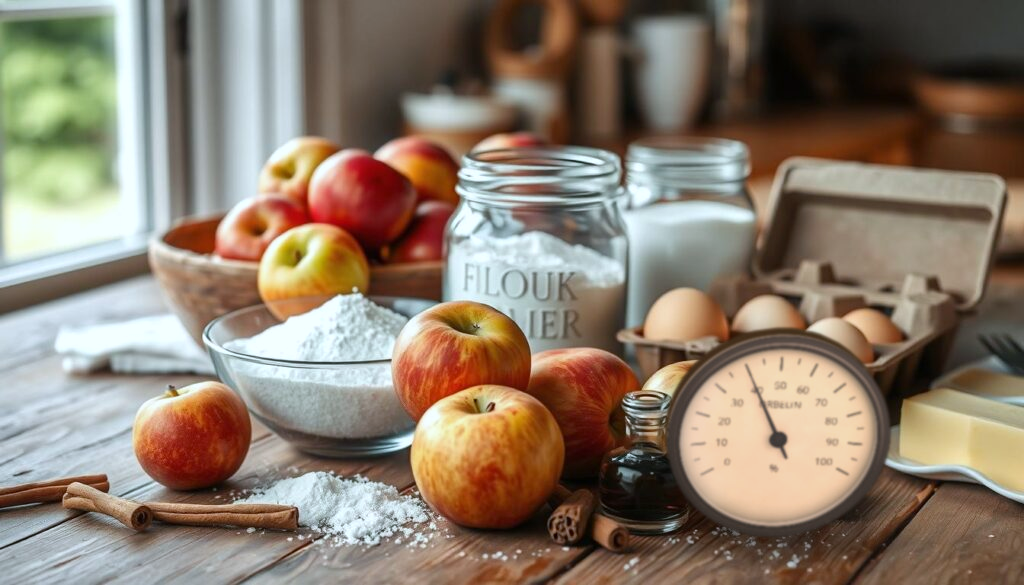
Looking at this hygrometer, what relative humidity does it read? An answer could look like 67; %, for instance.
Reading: 40; %
